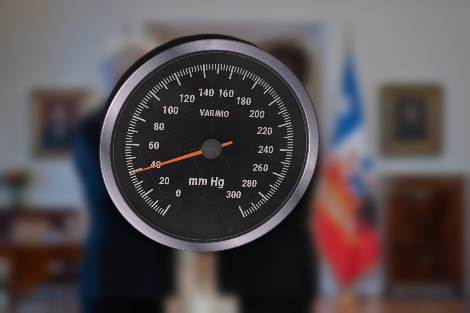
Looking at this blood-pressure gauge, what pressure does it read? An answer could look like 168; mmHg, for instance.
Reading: 40; mmHg
